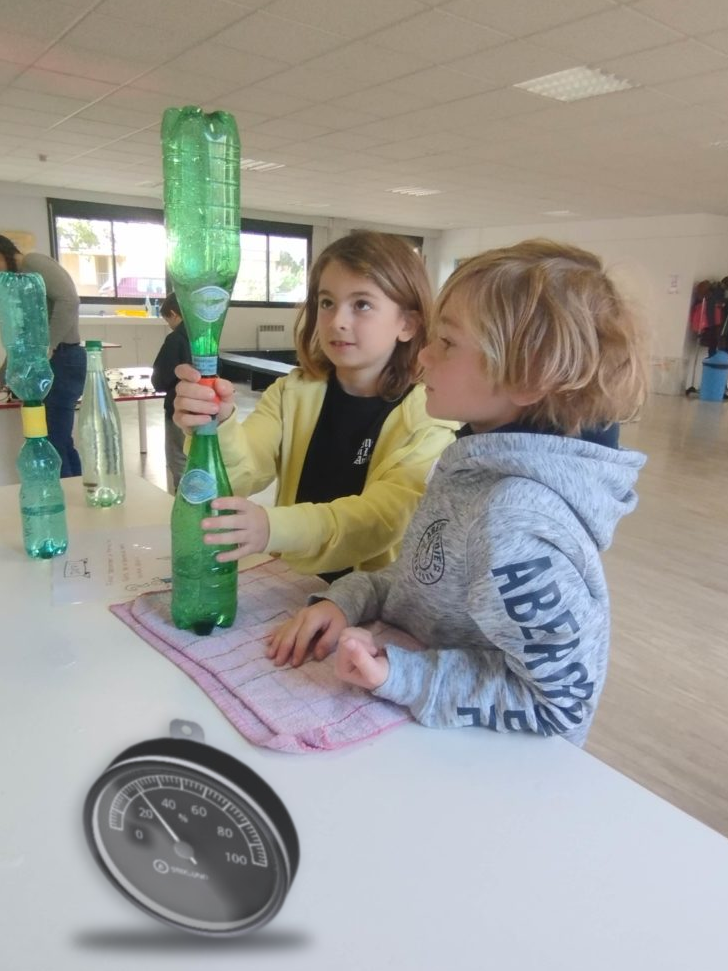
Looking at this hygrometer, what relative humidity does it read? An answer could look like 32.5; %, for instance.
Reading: 30; %
